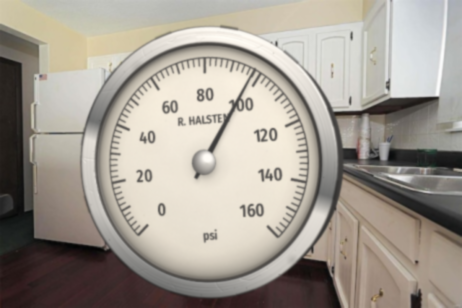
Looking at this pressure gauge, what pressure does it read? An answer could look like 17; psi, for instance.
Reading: 98; psi
